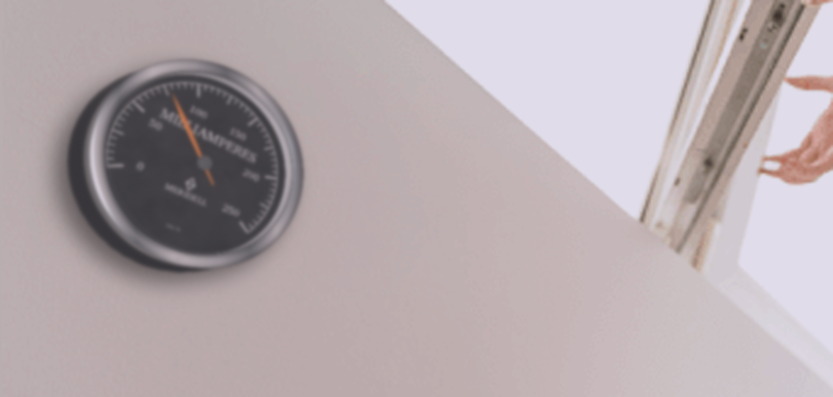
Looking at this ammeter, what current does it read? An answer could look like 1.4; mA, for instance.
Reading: 75; mA
